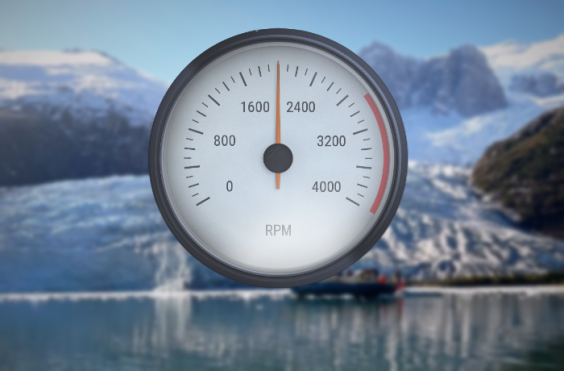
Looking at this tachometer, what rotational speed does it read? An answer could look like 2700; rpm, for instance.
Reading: 2000; rpm
